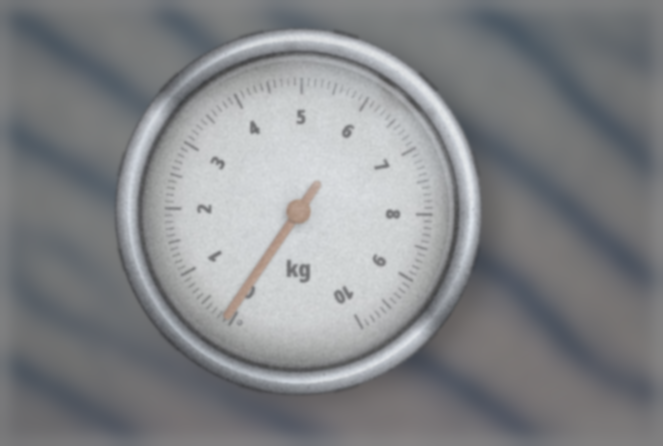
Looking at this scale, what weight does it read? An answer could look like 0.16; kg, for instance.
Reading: 0.1; kg
